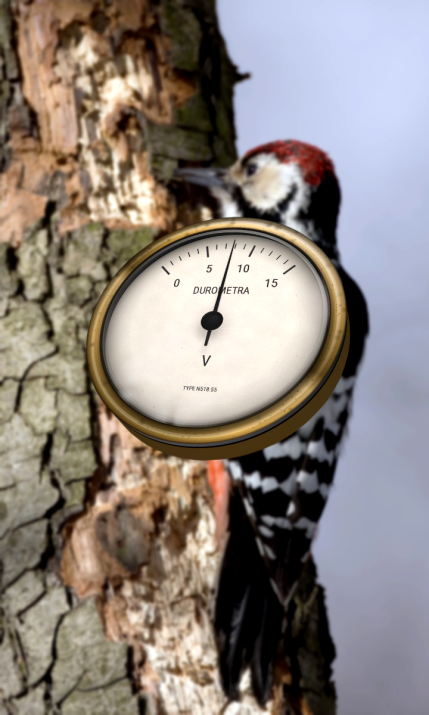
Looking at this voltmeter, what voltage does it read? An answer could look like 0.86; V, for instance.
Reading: 8; V
